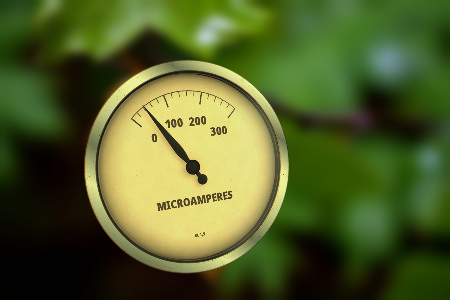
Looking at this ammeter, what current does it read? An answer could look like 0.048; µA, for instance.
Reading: 40; µA
